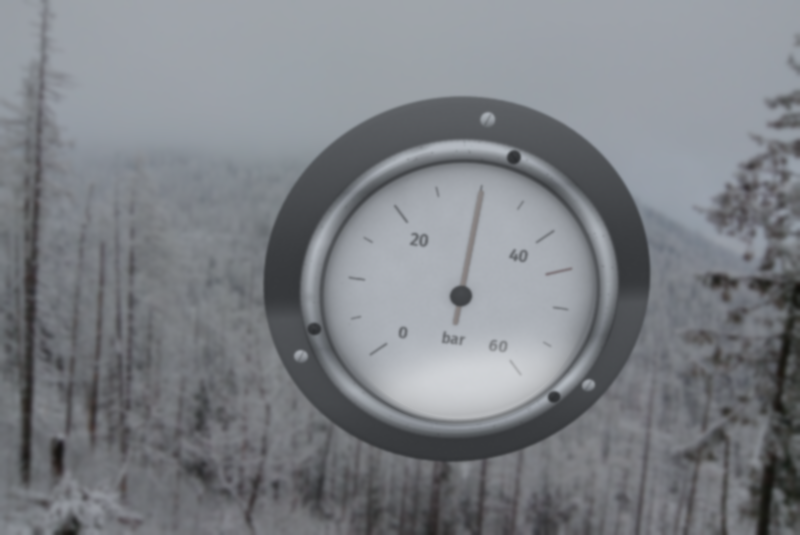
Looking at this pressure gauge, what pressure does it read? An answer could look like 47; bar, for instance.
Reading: 30; bar
